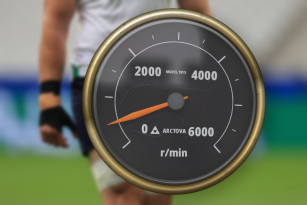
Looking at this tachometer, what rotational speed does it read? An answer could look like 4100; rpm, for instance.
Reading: 500; rpm
